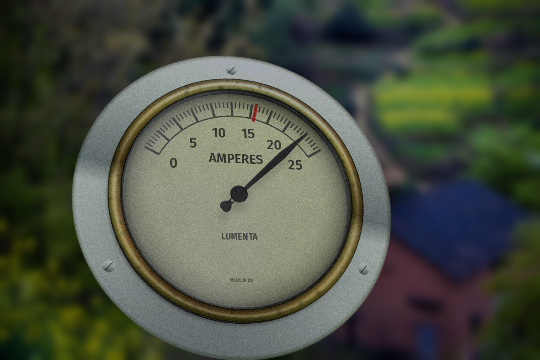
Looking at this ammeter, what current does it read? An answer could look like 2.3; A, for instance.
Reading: 22.5; A
